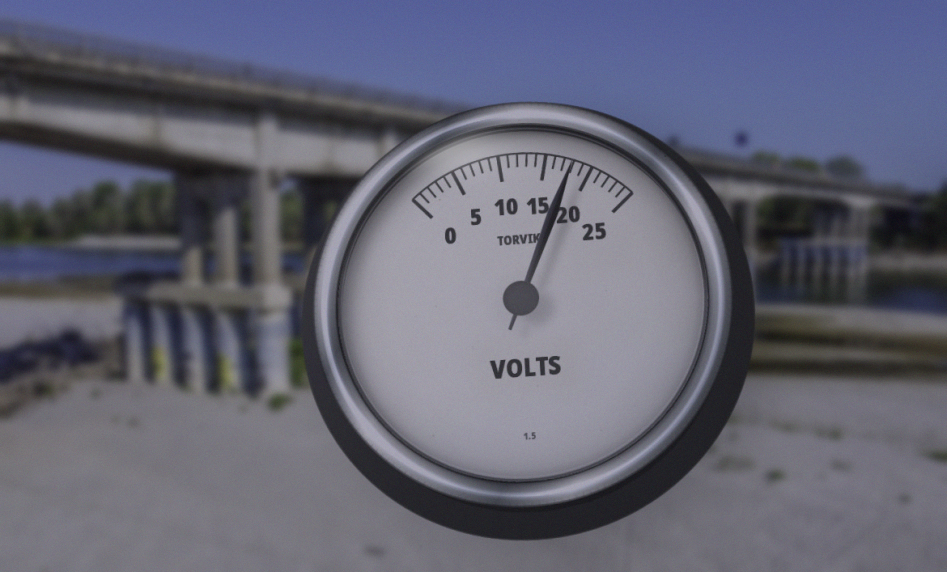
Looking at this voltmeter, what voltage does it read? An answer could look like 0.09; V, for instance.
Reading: 18; V
